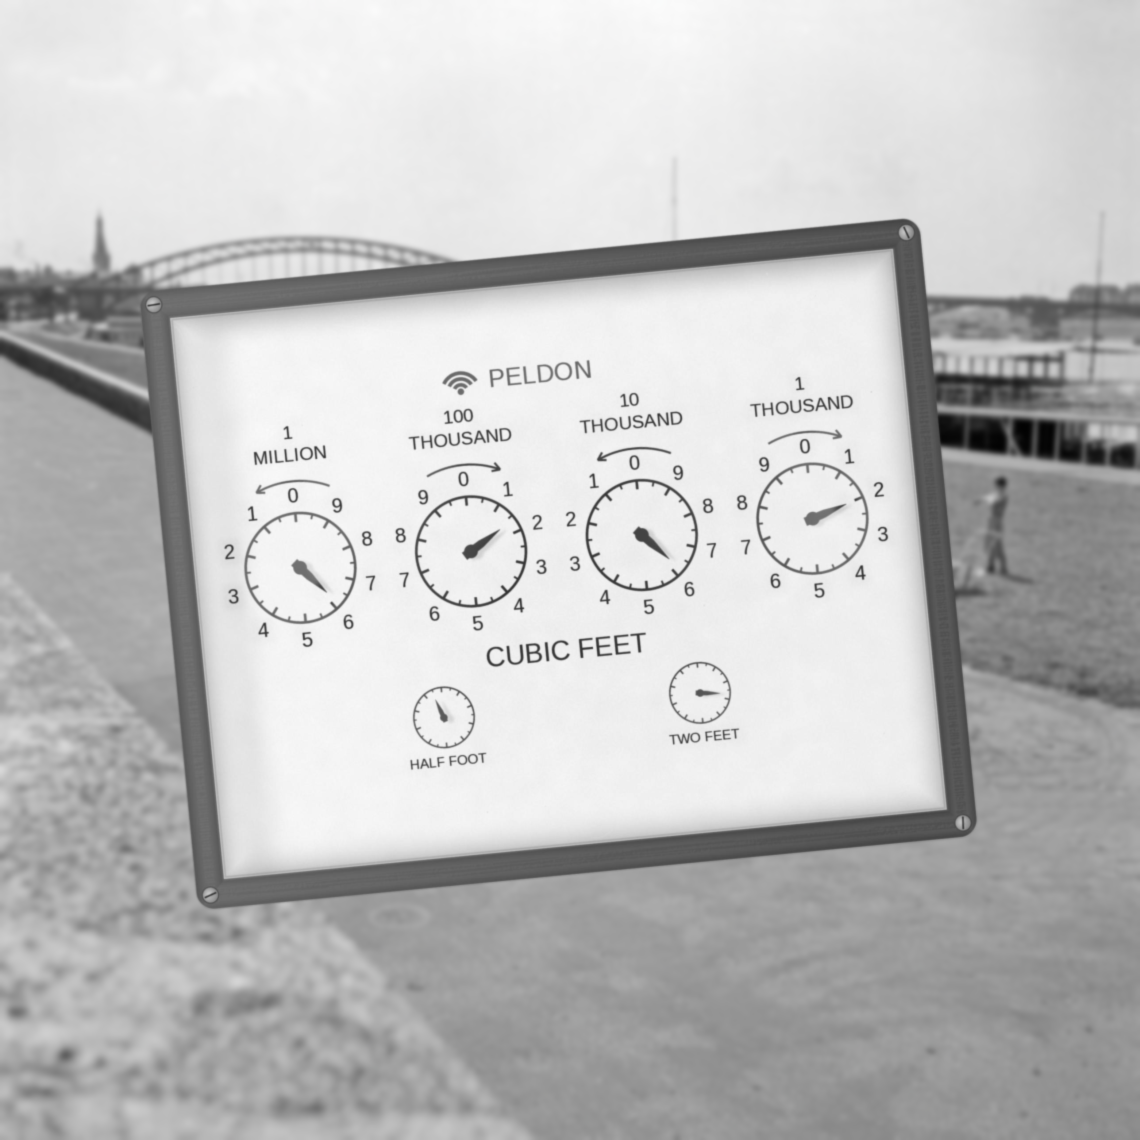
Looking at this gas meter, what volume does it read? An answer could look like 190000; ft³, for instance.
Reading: 616200; ft³
